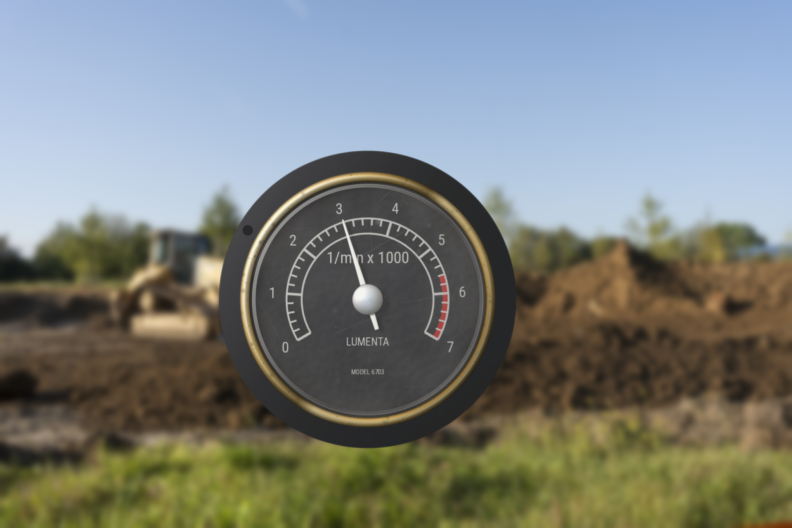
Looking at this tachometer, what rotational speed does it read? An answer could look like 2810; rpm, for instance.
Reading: 3000; rpm
